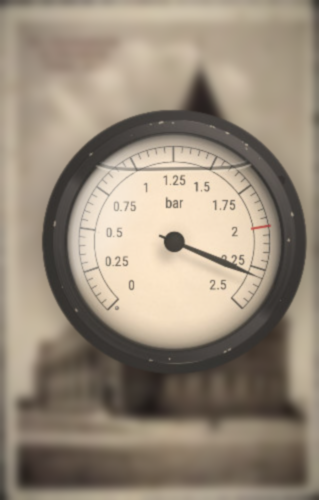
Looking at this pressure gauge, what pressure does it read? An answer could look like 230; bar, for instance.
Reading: 2.3; bar
